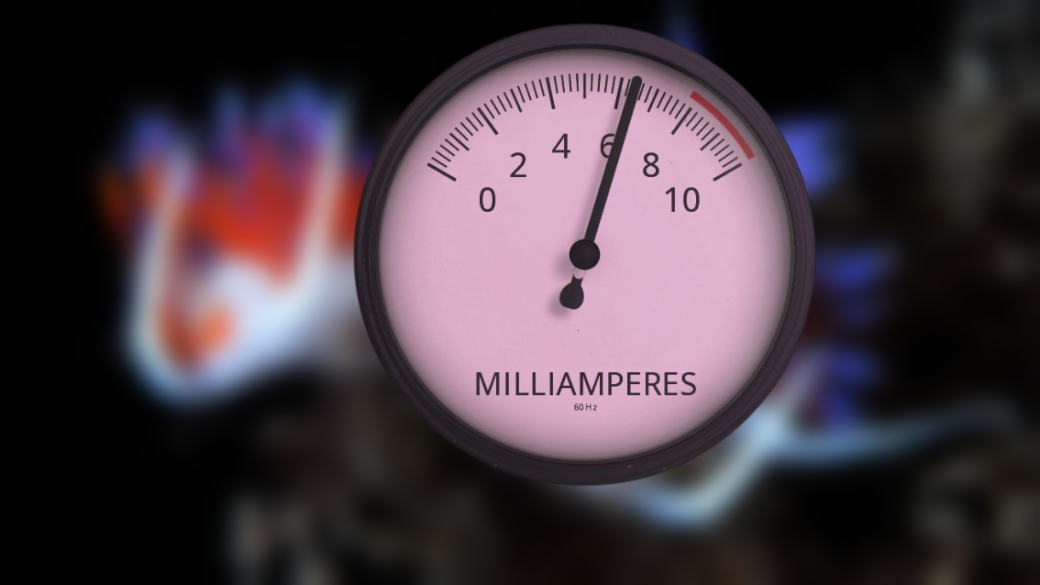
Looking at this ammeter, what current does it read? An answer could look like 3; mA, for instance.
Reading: 6.4; mA
